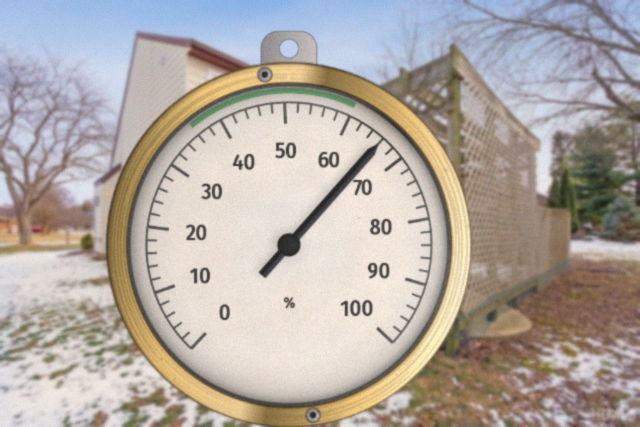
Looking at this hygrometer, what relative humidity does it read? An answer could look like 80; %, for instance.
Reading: 66; %
